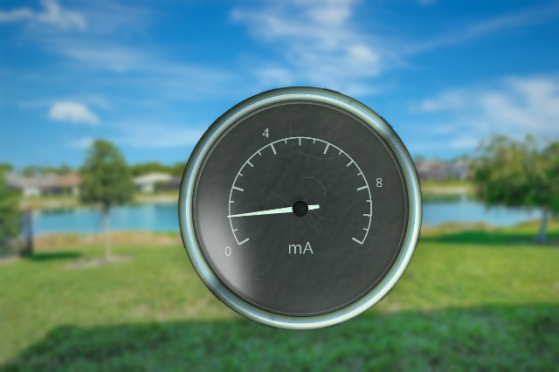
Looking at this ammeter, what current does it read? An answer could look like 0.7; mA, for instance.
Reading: 1; mA
